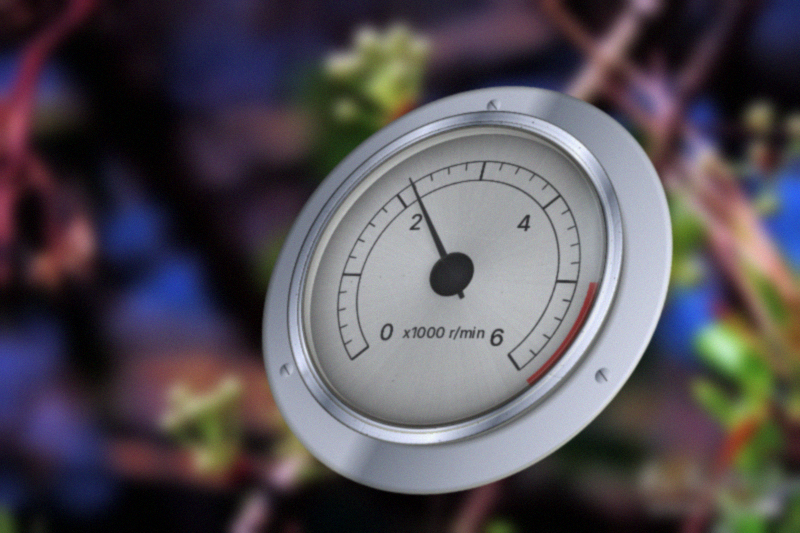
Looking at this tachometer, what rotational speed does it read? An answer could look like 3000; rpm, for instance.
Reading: 2200; rpm
